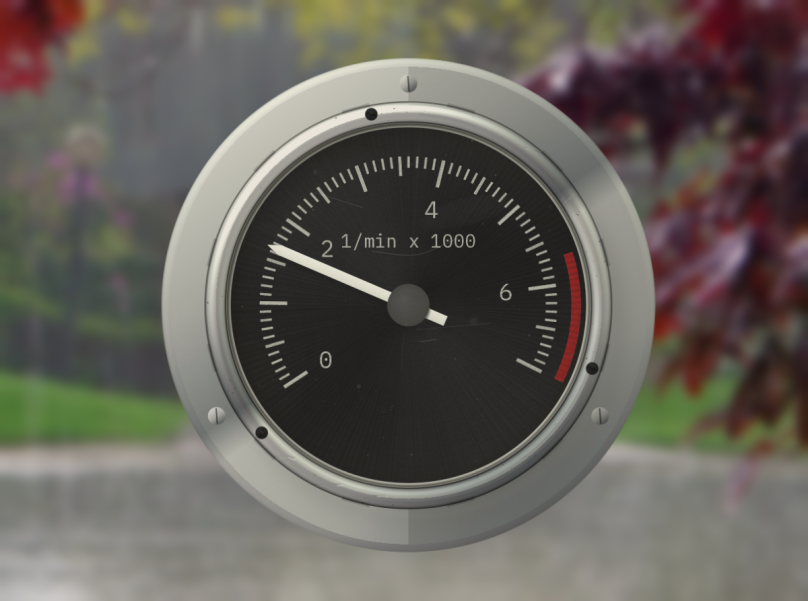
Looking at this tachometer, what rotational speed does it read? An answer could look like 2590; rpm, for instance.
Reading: 1650; rpm
